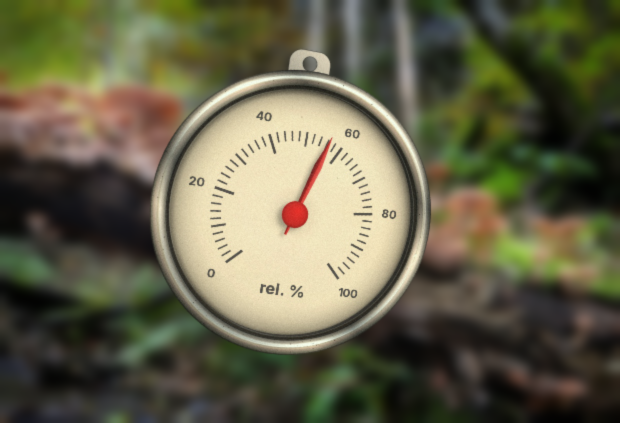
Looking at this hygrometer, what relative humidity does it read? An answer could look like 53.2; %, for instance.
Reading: 56; %
